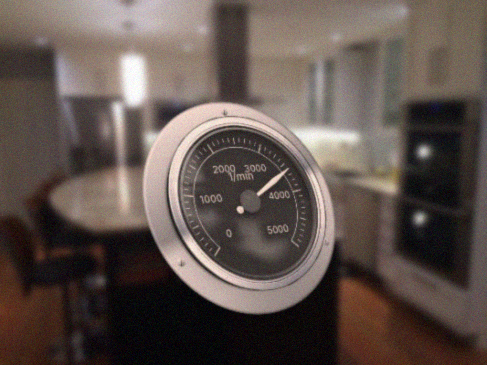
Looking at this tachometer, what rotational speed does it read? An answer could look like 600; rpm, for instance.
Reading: 3600; rpm
